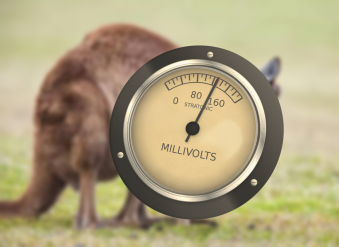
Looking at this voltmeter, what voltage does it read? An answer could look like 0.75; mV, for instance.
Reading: 130; mV
